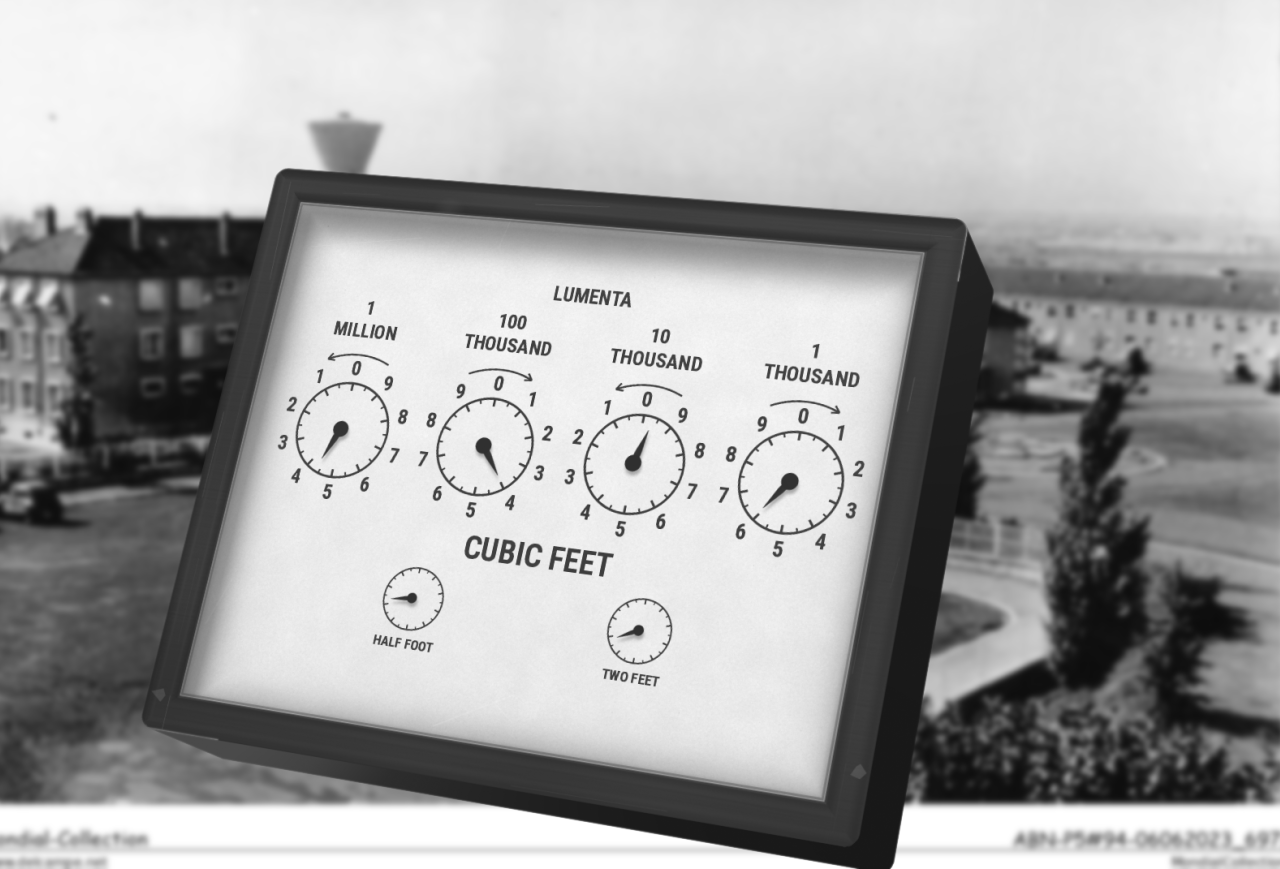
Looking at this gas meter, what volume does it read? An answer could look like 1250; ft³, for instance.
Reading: 439600; ft³
